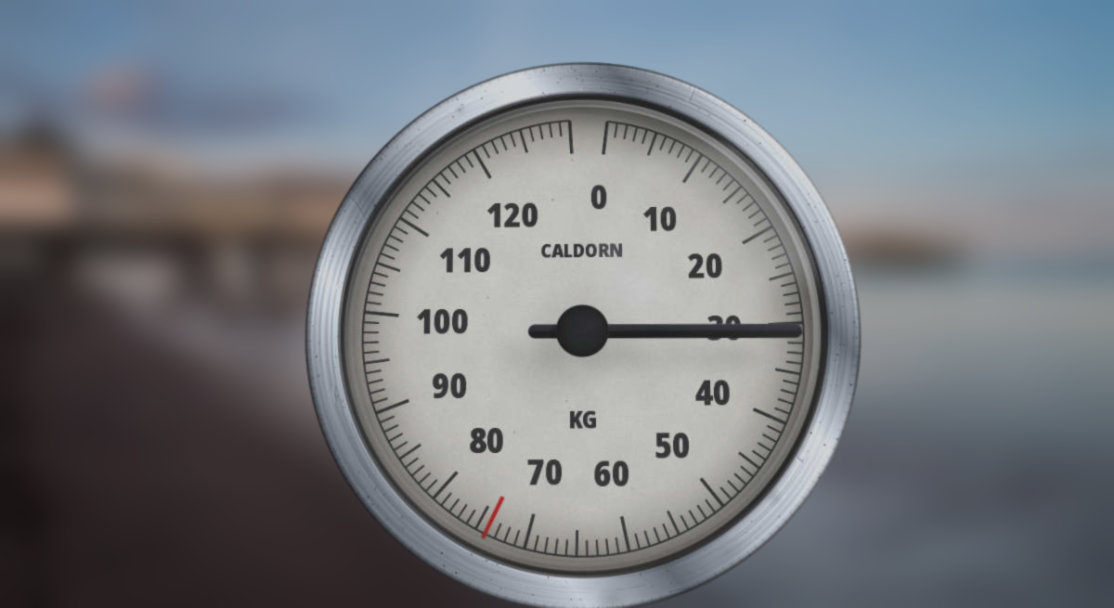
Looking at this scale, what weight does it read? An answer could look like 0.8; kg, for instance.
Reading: 31; kg
